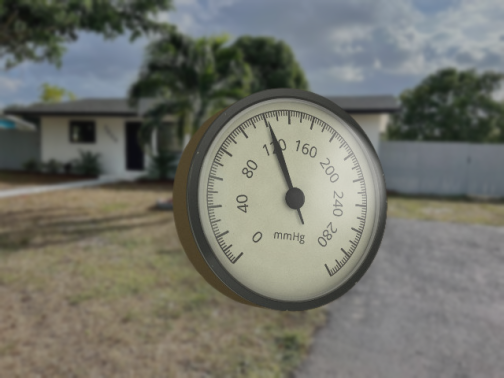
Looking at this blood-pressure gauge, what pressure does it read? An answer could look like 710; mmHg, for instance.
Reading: 120; mmHg
